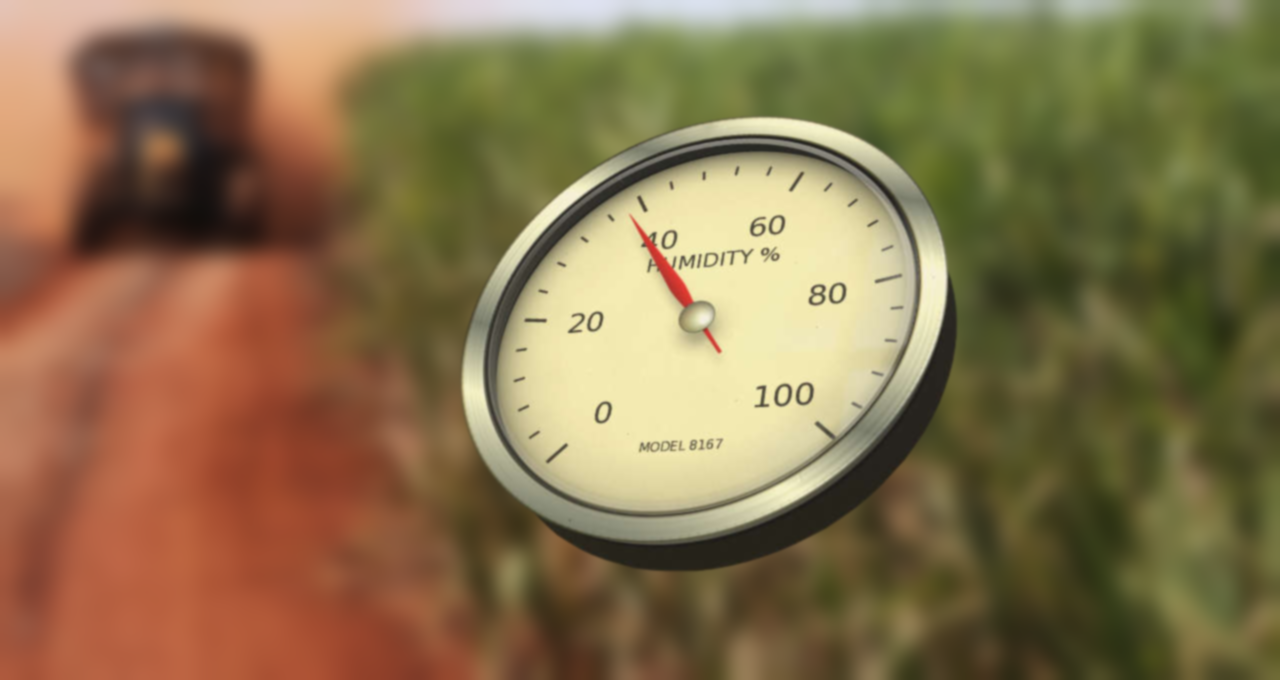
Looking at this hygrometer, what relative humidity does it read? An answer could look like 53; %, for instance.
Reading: 38; %
